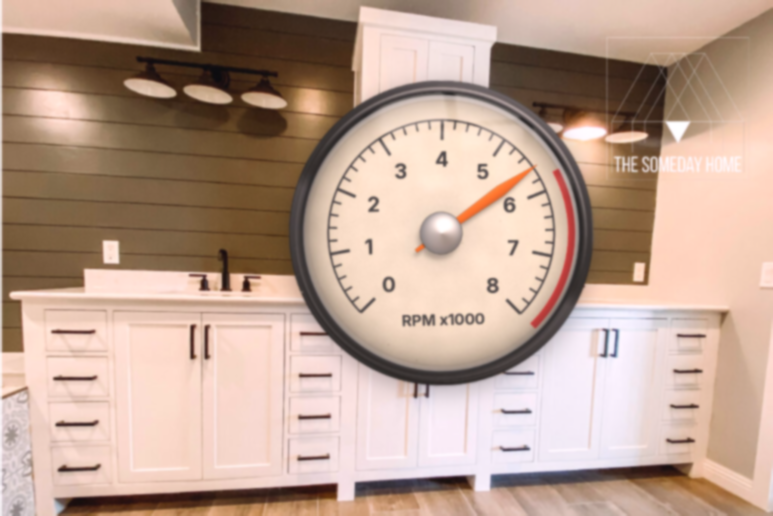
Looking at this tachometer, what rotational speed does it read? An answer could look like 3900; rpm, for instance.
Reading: 5600; rpm
